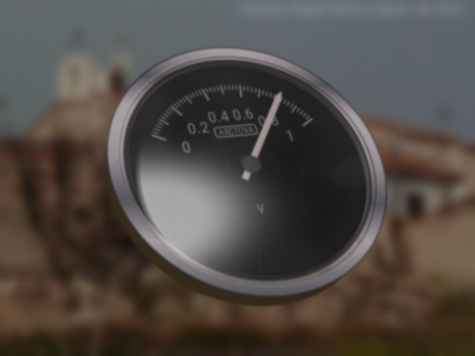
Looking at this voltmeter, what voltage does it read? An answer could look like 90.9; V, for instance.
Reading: 0.8; V
